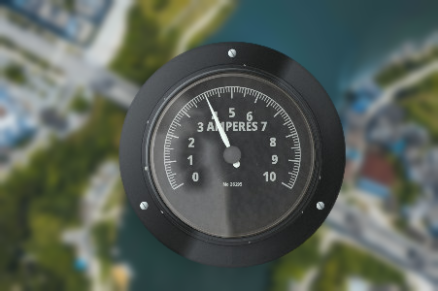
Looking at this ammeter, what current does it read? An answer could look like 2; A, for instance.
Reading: 4; A
